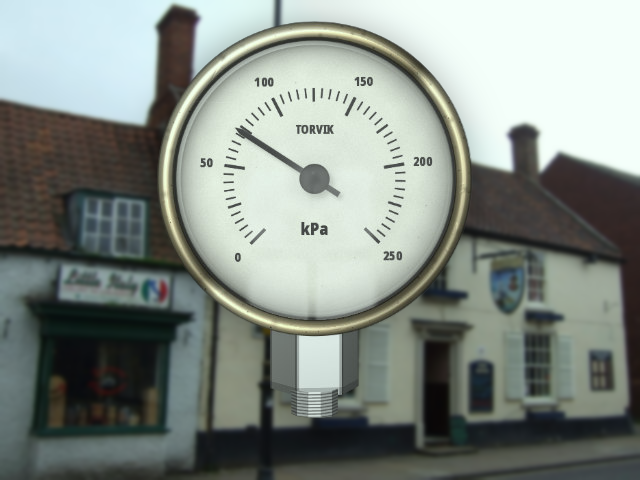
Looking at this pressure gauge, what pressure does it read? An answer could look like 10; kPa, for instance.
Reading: 72.5; kPa
